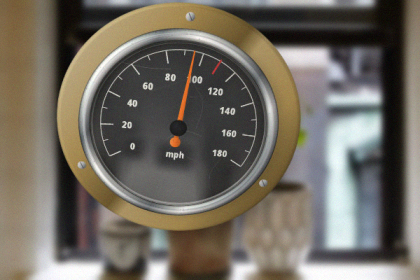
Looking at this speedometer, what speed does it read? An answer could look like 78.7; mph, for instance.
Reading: 95; mph
